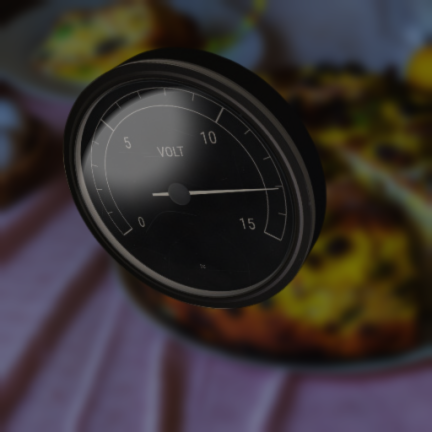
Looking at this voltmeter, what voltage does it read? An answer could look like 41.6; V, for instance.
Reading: 13; V
